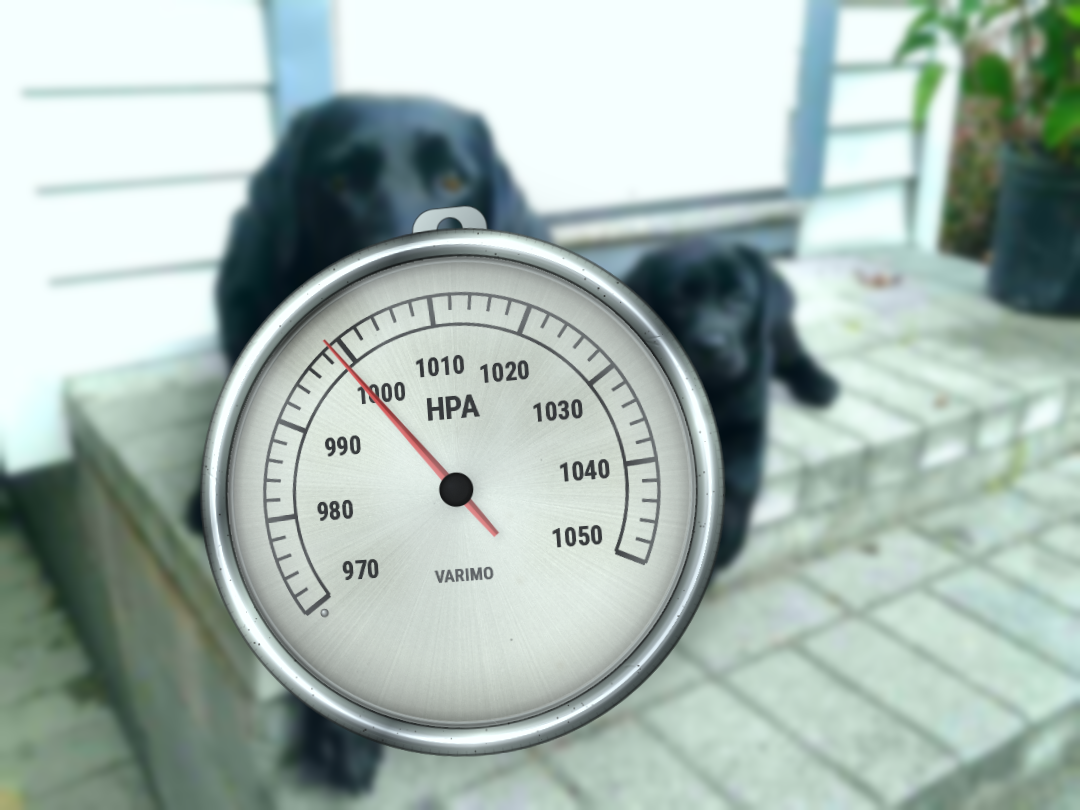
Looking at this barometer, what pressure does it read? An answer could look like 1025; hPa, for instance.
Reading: 999; hPa
